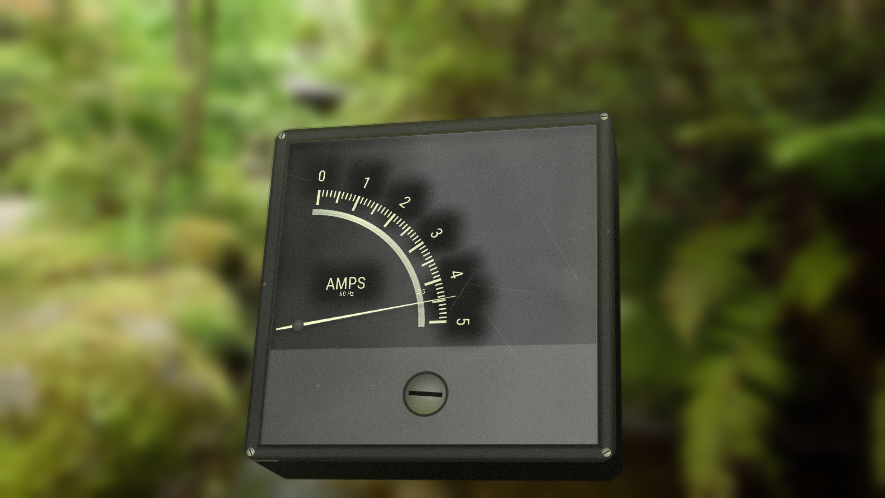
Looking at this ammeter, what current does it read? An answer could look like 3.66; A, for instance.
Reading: 4.5; A
